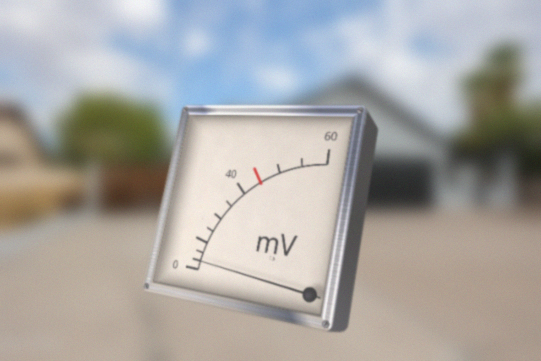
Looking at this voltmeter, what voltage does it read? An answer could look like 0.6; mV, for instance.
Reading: 10; mV
